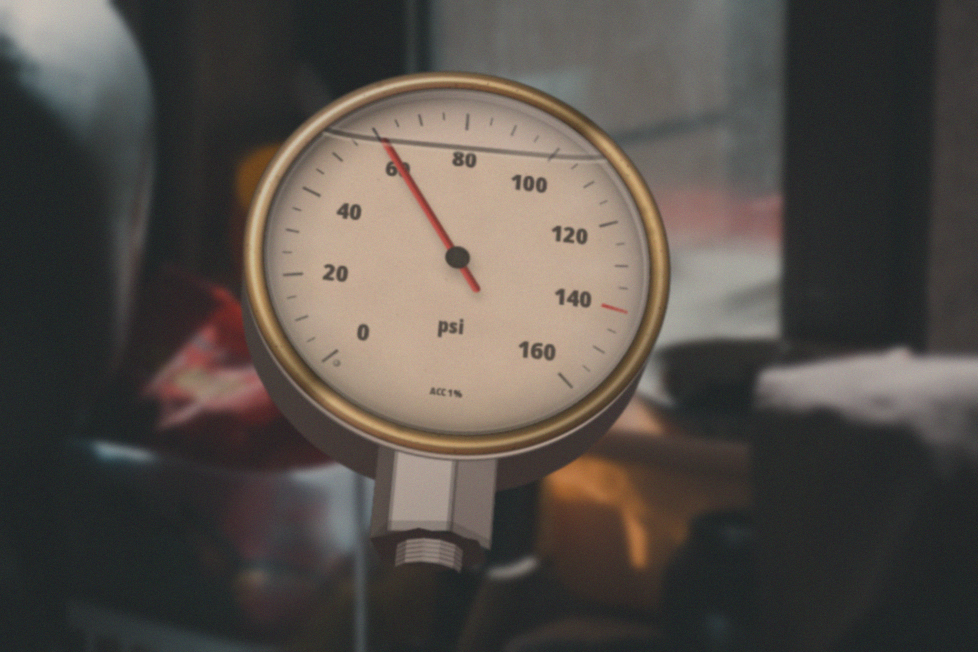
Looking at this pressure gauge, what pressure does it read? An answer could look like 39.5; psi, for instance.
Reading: 60; psi
